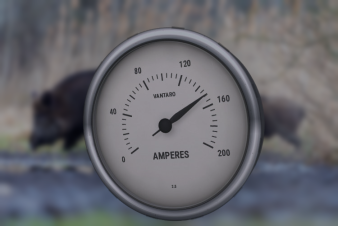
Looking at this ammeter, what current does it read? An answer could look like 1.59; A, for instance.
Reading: 150; A
